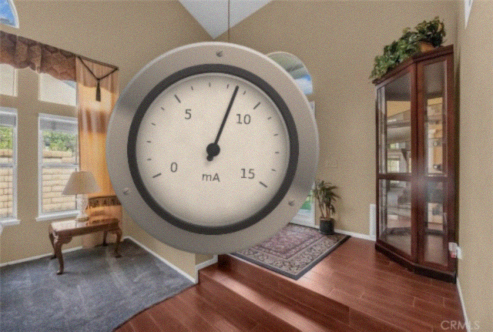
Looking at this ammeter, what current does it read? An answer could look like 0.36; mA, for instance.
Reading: 8.5; mA
